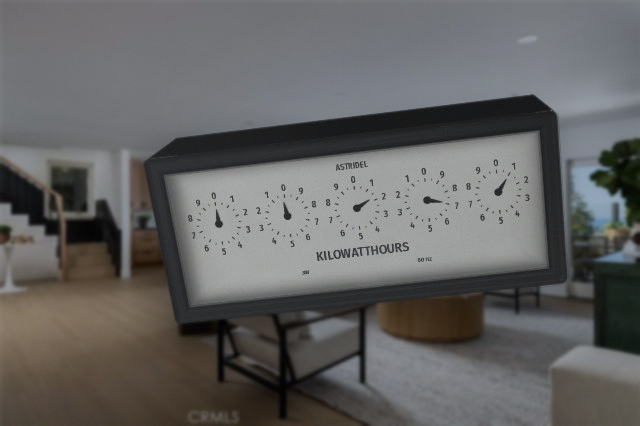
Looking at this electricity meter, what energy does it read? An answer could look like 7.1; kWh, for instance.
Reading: 171; kWh
